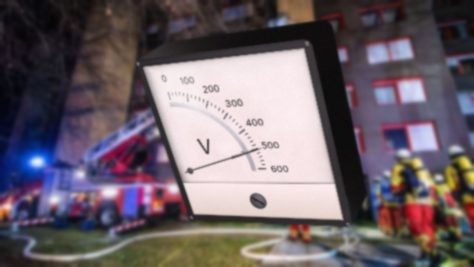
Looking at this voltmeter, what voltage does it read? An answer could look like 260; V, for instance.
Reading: 500; V
